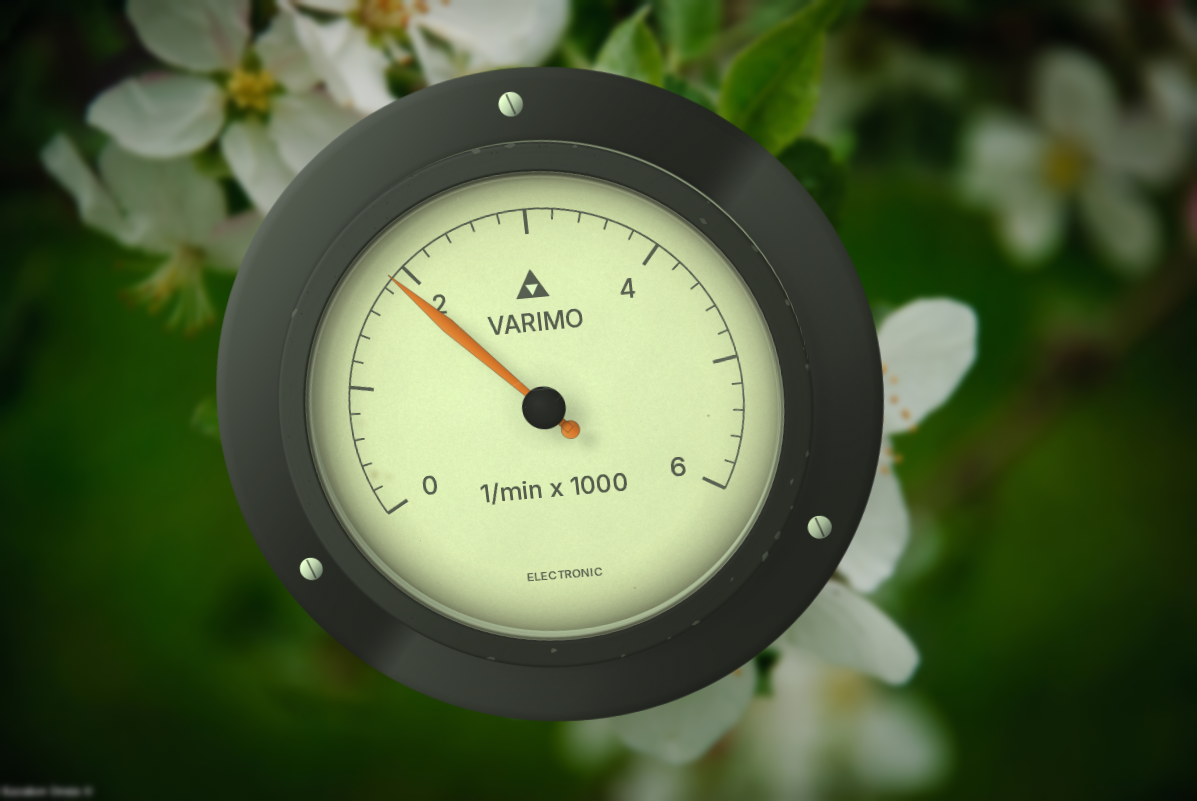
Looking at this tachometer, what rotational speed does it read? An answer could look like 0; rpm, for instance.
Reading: 1900; rpm
